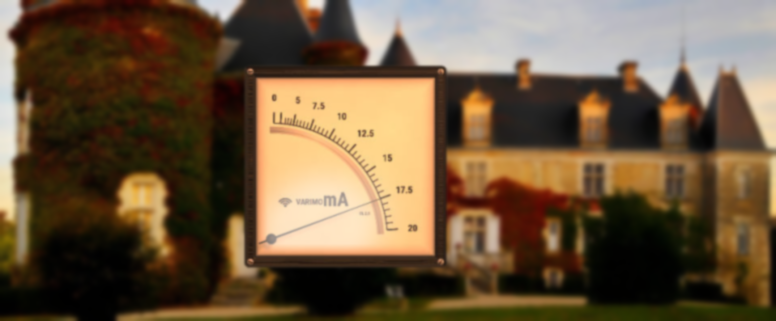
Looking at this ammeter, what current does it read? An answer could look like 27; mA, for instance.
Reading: 17.5; mA
